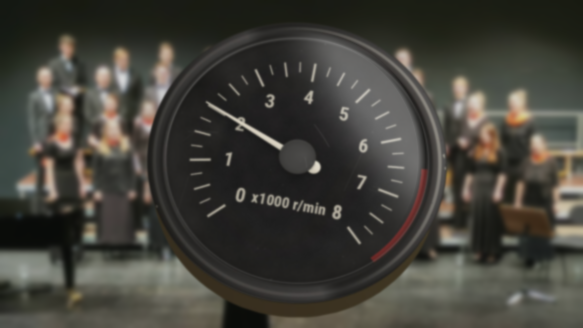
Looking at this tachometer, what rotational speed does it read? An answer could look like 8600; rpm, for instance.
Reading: 2000; rpm
